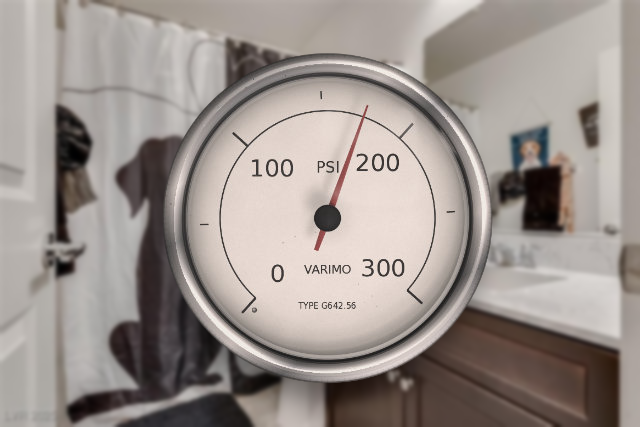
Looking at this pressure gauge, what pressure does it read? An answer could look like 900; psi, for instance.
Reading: 175; psi
